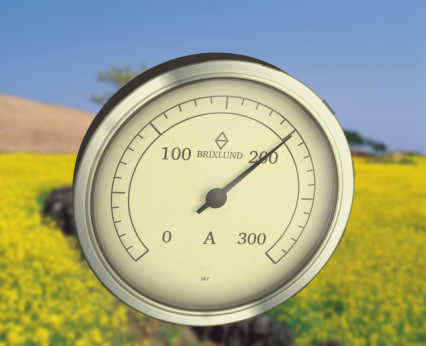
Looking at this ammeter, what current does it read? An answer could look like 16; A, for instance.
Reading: 200; A
